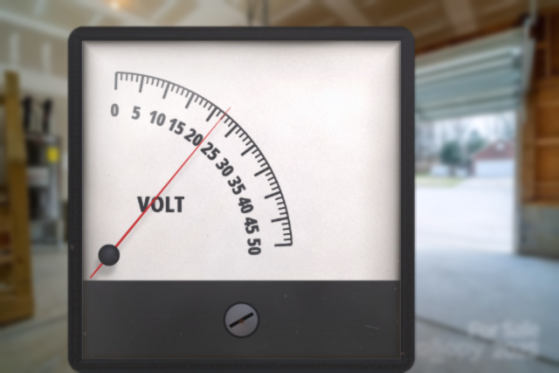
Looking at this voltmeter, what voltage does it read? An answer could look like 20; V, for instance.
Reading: 22; V
